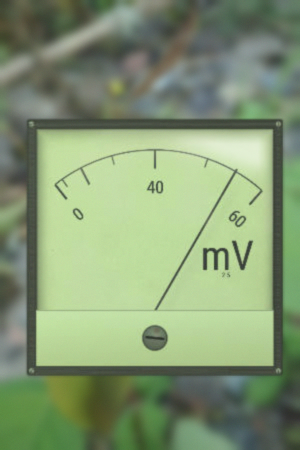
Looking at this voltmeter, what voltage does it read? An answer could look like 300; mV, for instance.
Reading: 55; mV
